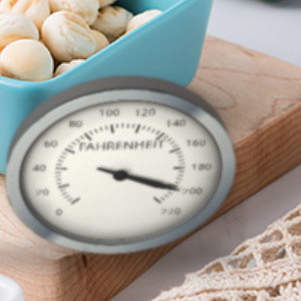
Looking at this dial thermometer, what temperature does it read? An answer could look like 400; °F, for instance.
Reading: 200; °F
